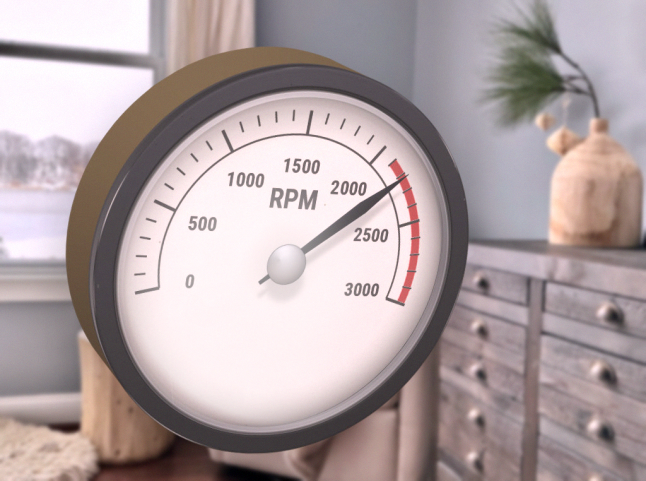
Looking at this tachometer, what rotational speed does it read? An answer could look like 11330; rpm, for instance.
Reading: 2200; rpm
